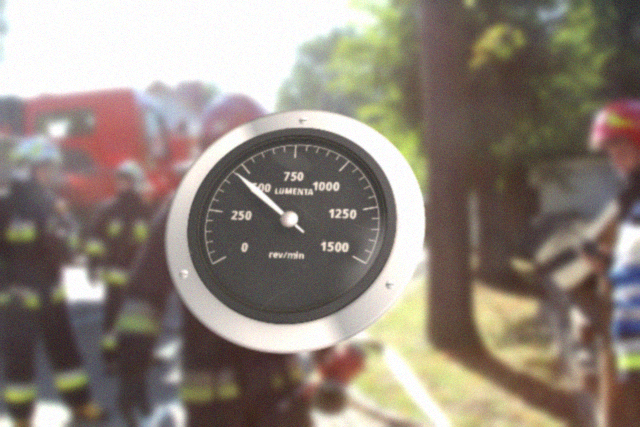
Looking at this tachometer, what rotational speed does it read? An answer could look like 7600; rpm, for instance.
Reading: 450; rpm
